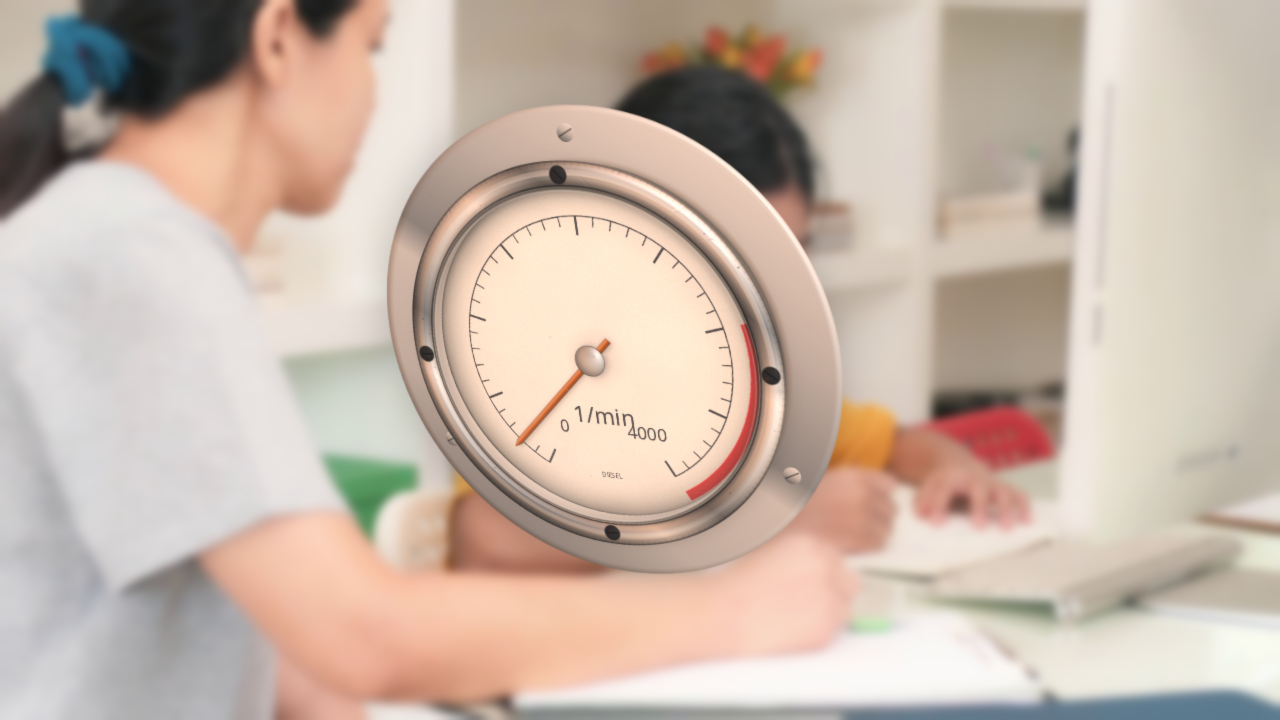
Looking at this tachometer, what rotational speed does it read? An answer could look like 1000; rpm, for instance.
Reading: 200; rpm
